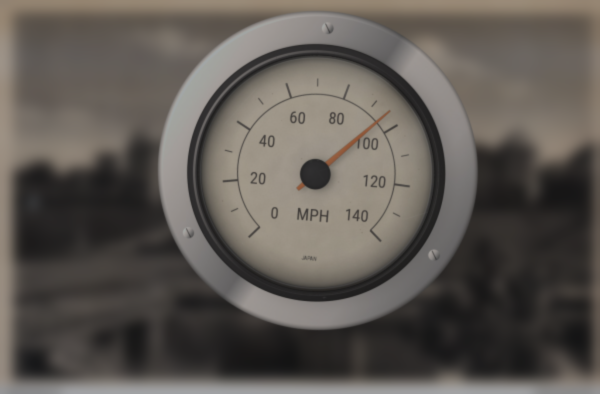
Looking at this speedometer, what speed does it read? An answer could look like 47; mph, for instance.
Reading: 95; mph
